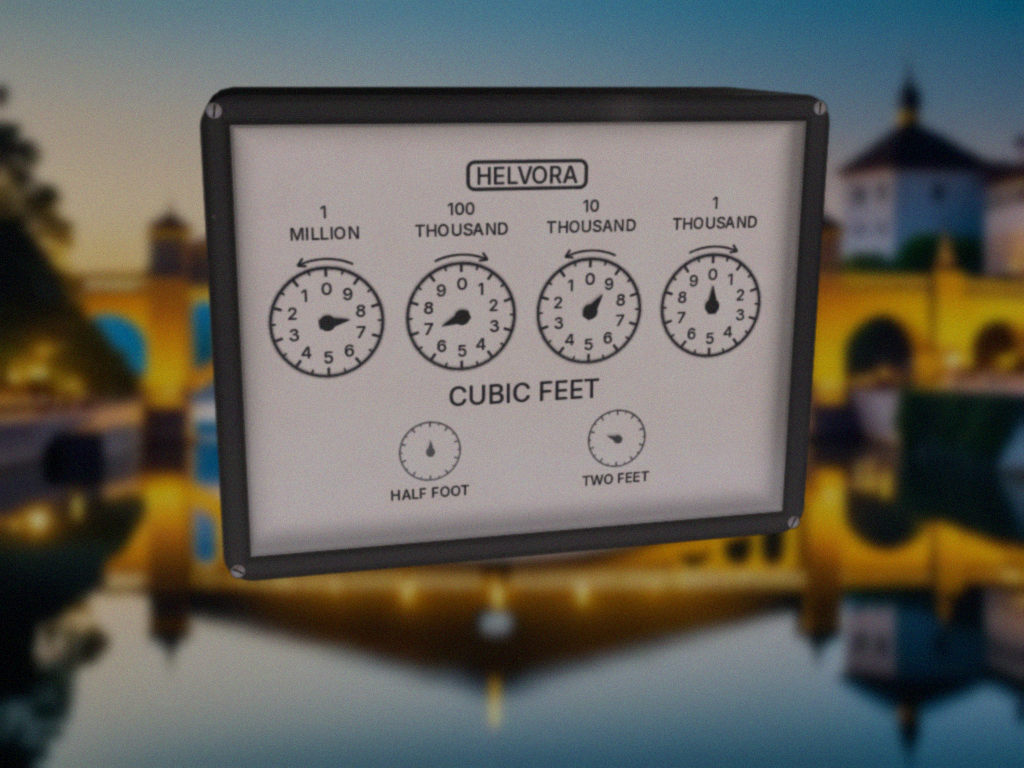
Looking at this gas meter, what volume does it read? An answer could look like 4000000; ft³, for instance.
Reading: 769000; ft³
